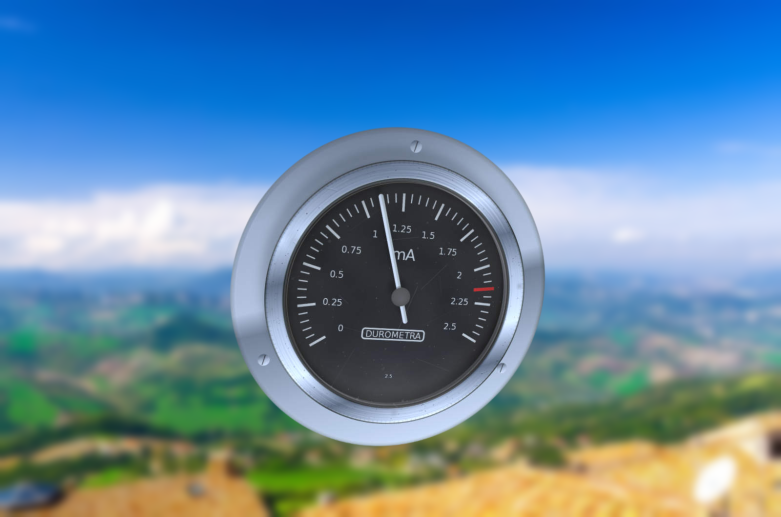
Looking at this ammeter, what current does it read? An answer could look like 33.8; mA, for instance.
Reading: 1.1; mA
